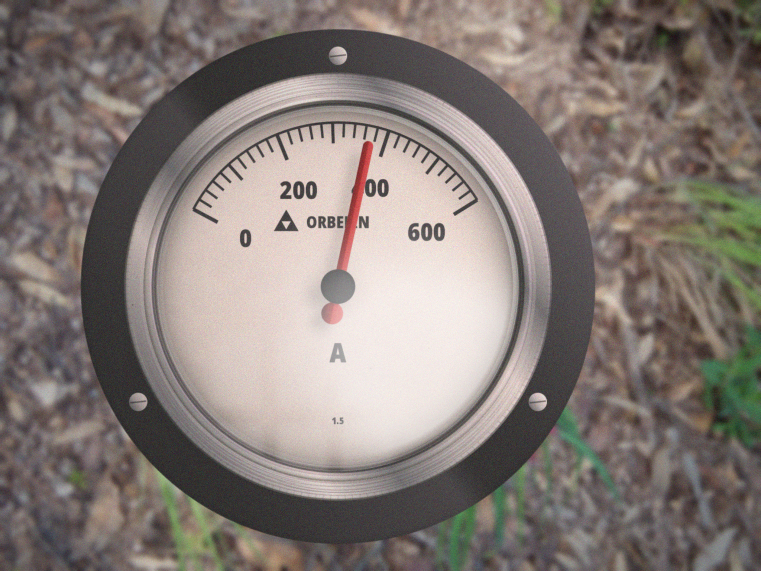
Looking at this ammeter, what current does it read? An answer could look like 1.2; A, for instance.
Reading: 370; A
